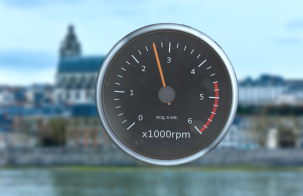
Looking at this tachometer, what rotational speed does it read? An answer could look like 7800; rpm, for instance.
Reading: 2600; rpm
